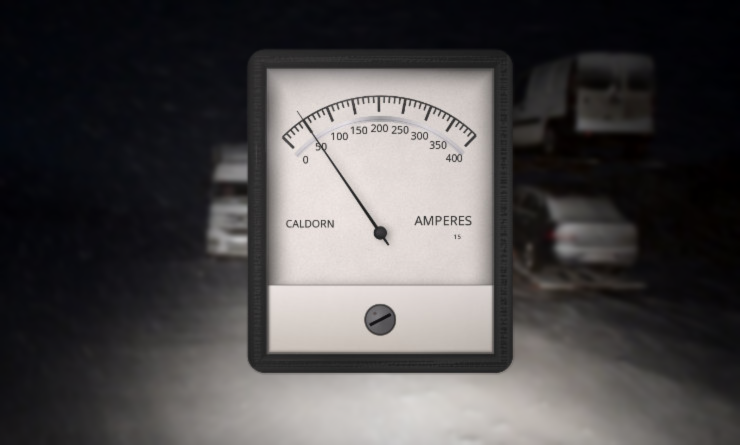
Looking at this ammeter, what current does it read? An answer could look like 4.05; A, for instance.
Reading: 50; A
